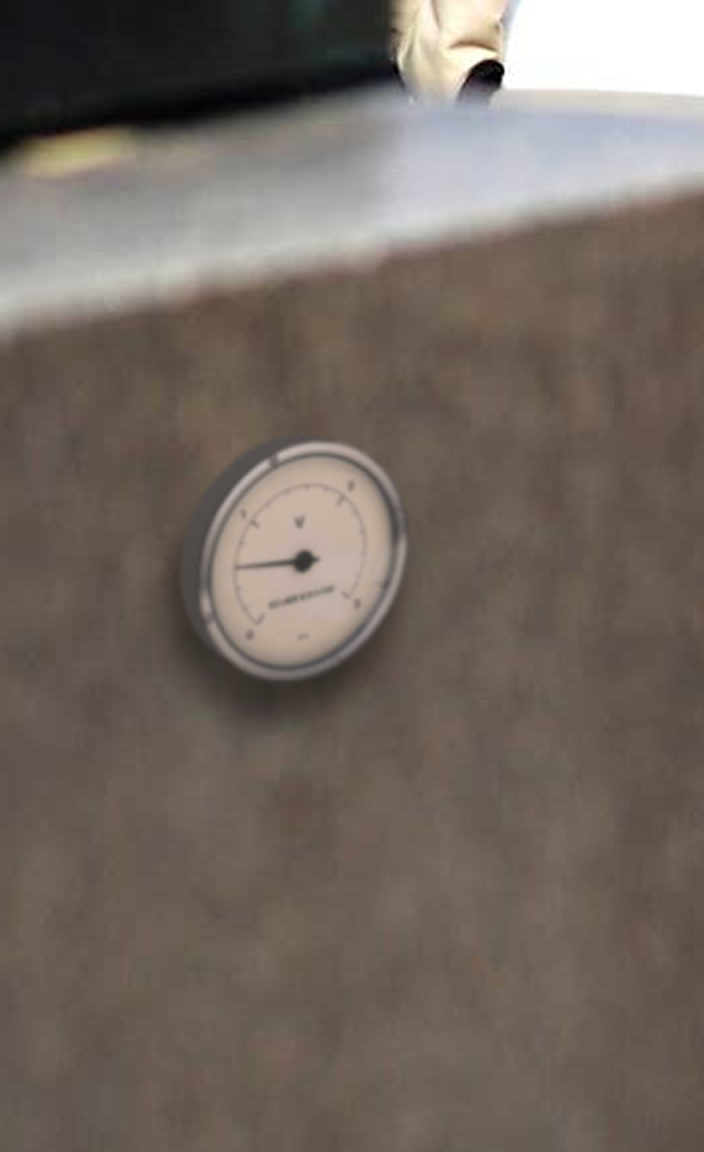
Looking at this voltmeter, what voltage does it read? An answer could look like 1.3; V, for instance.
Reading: 0.6; V
